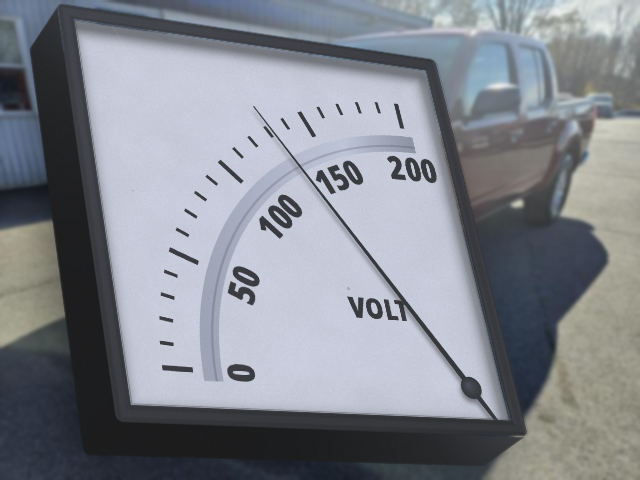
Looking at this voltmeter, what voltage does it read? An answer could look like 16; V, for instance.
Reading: 130; V
